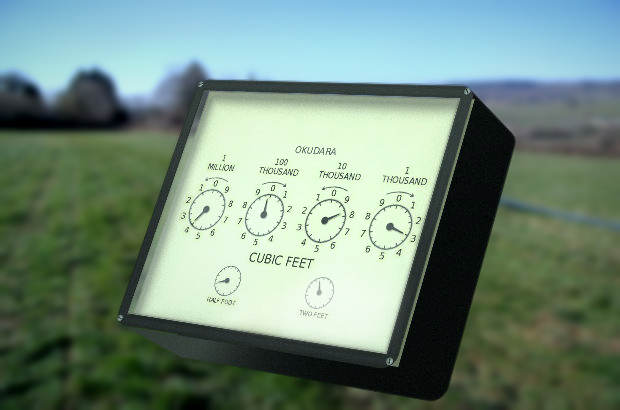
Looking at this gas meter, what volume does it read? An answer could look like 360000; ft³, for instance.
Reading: 398300; ft³
